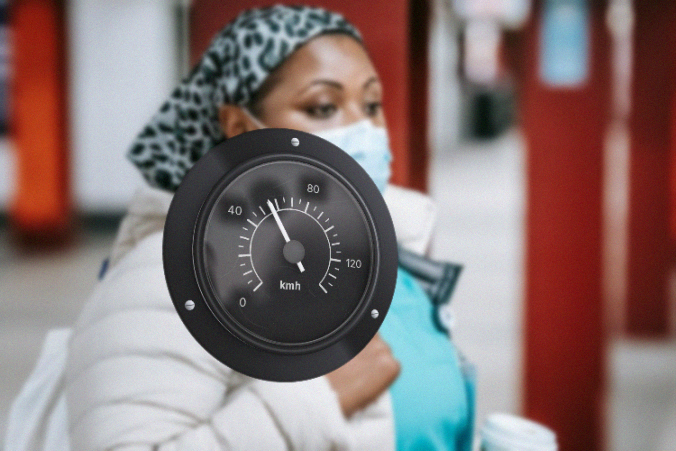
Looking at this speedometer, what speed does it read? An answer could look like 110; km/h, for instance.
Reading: 55; km/h
